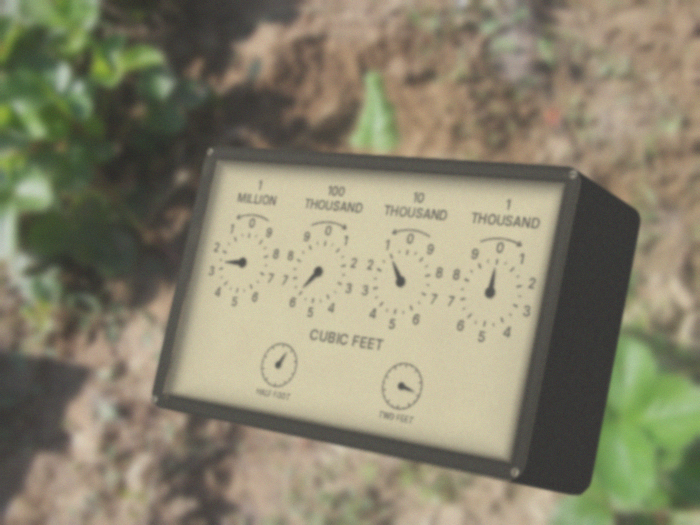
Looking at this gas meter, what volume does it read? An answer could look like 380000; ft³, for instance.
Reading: 261000; ft³
